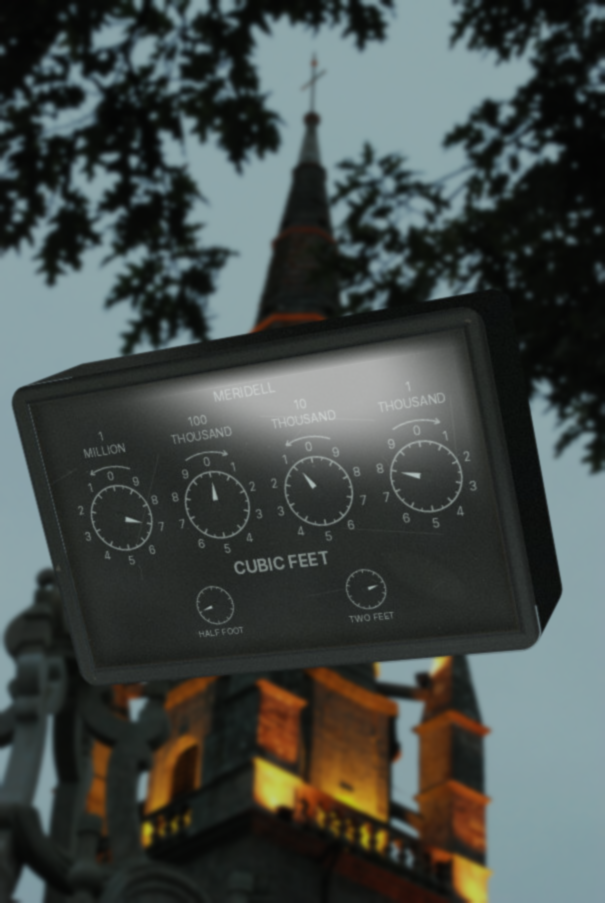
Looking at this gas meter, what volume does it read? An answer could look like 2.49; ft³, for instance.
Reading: 700800; ft³
